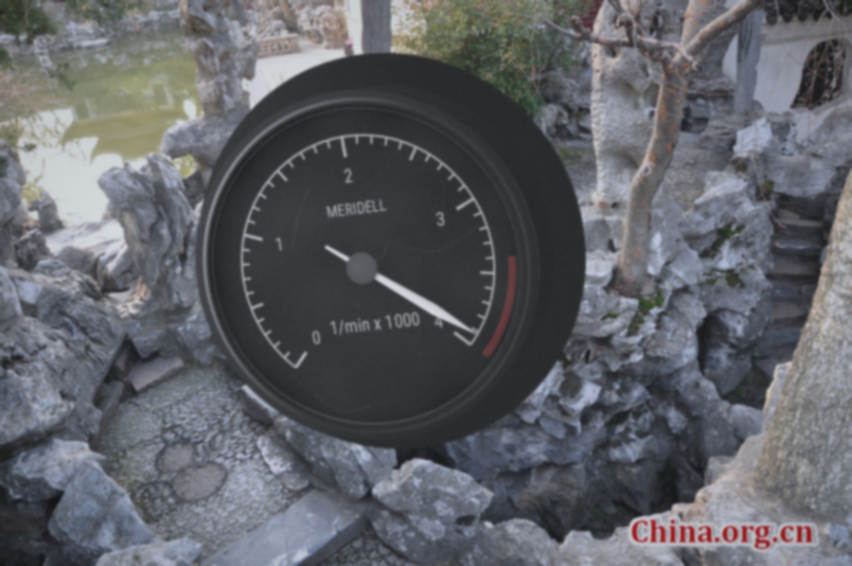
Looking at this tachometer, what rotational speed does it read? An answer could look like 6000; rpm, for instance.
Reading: 3900; rpm
